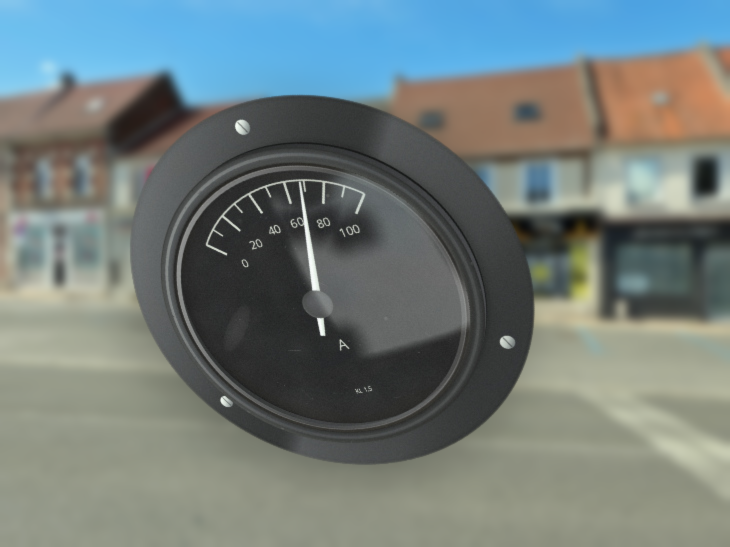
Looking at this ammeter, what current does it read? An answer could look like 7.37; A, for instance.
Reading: 70; A
